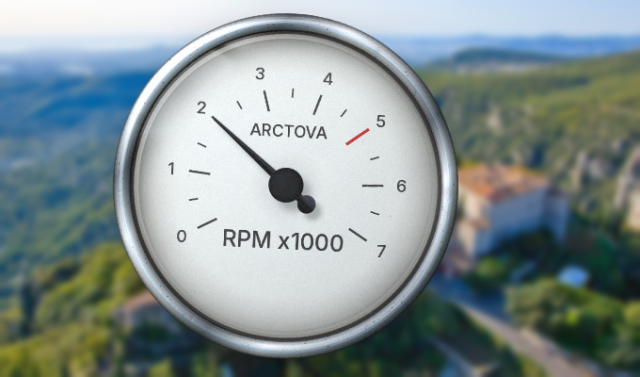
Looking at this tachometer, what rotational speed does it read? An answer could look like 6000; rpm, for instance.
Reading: 2000; rpm
